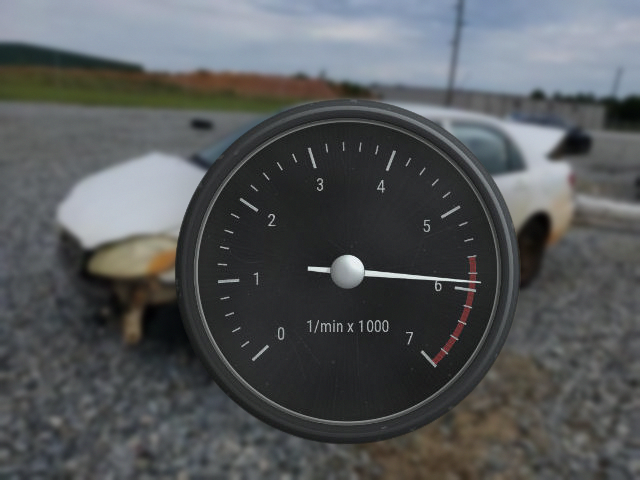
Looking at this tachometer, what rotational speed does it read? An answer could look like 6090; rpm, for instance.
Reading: 5900; rpm
